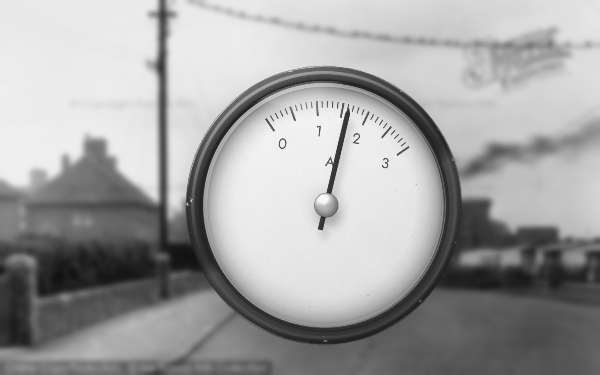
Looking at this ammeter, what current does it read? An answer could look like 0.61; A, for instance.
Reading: 1.6; A
